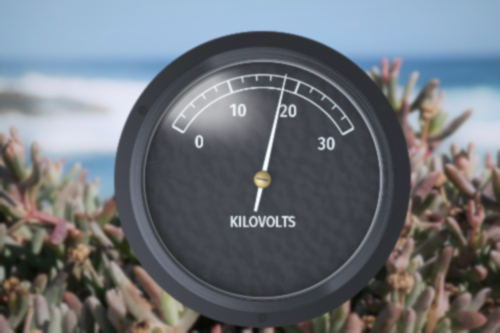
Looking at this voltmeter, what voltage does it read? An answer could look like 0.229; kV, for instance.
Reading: 18; kV
